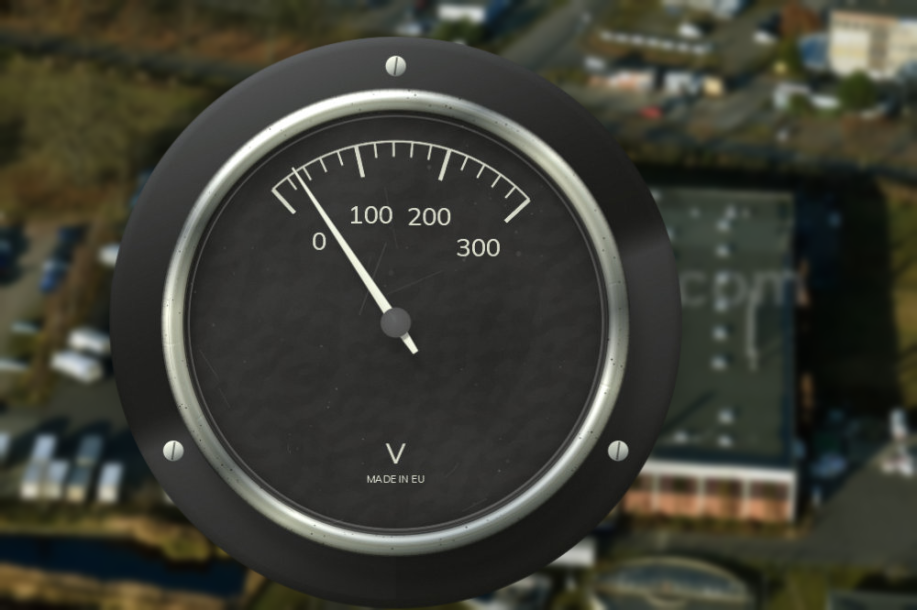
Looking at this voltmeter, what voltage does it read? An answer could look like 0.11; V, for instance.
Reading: 30; V
